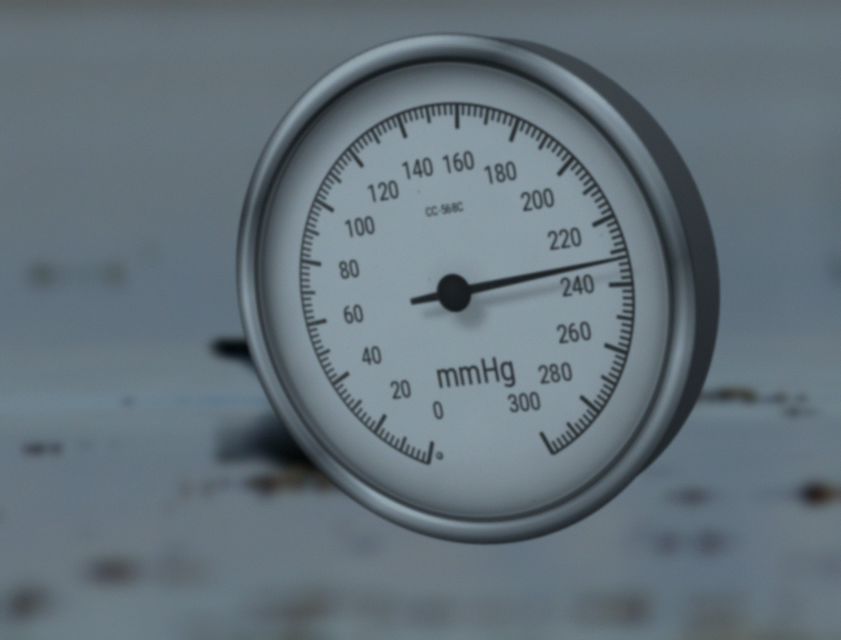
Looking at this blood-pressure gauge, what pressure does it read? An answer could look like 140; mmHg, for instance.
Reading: 232; mmHg
